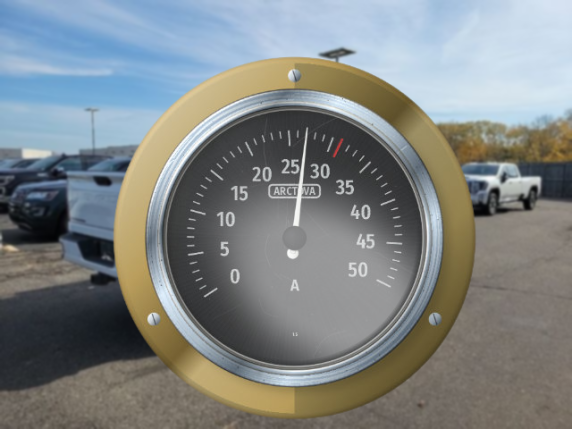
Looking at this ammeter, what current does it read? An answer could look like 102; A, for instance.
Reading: 27; A
